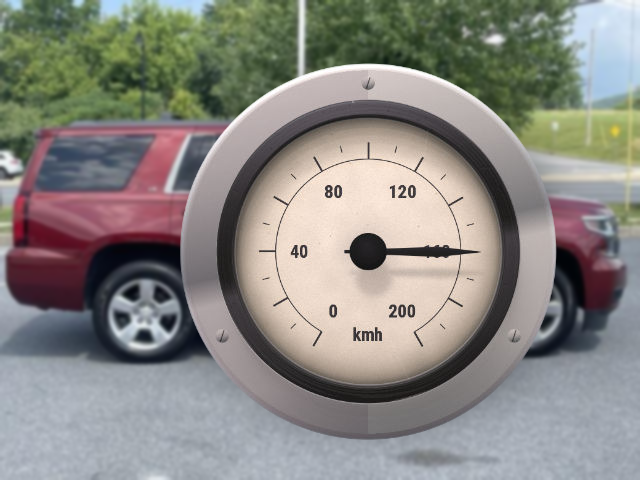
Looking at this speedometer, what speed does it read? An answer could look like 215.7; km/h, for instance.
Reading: 160; km/h
